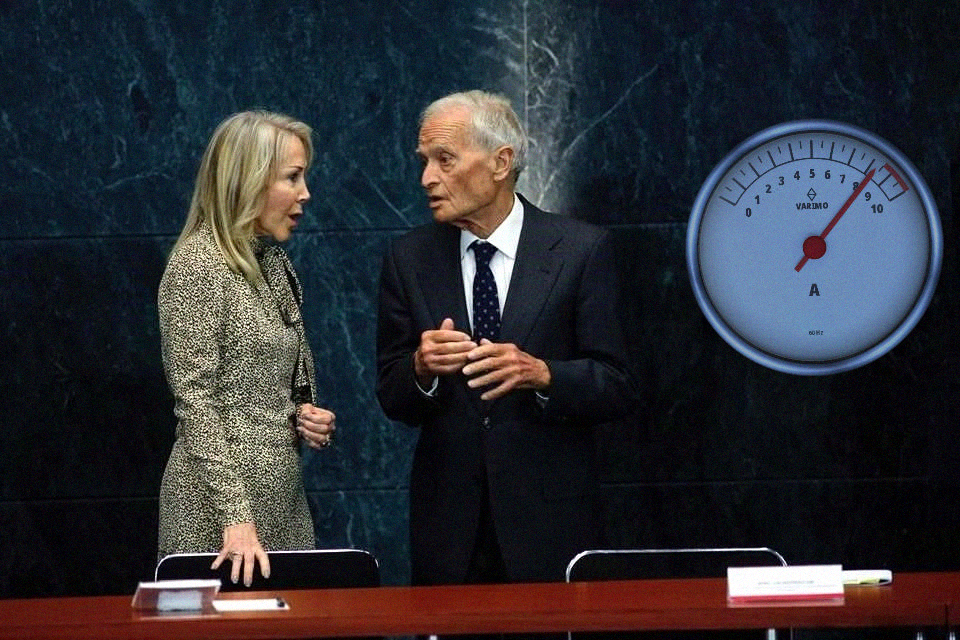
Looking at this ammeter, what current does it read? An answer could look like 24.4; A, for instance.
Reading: 8.25; A
